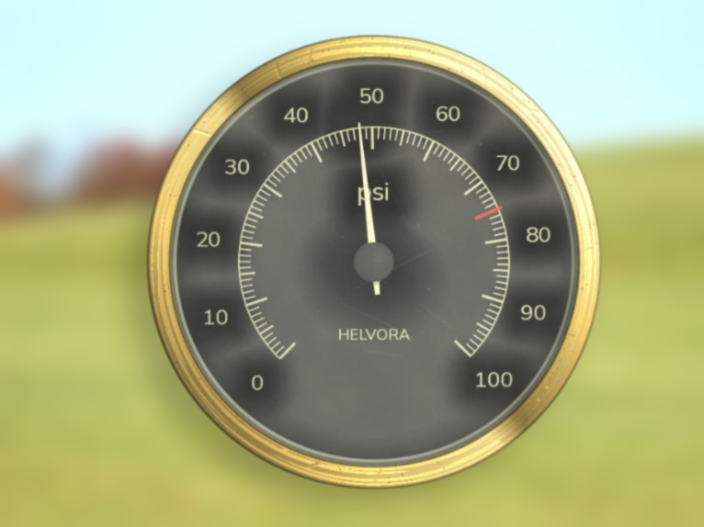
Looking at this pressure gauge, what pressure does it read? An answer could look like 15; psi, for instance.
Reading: 48; psi
